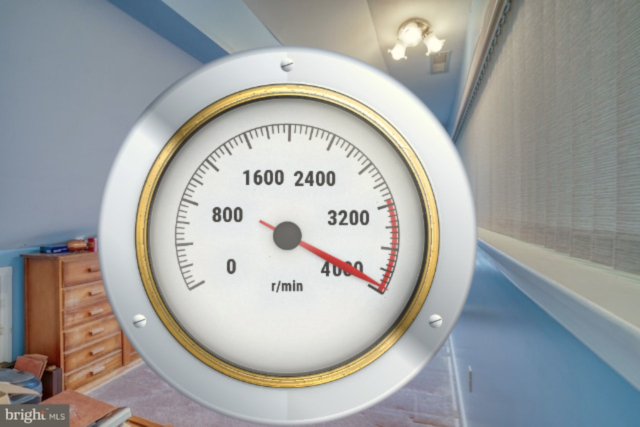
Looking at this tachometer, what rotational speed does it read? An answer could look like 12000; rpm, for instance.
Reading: 3950; rpm
